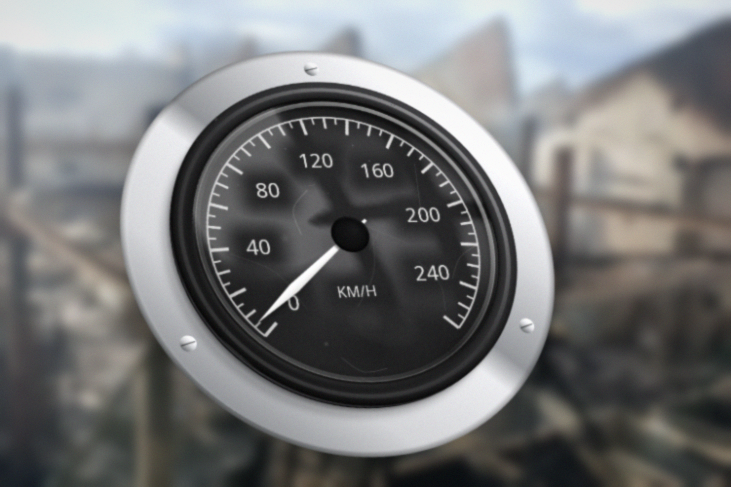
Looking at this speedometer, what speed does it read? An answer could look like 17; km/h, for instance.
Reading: 5; km/h
